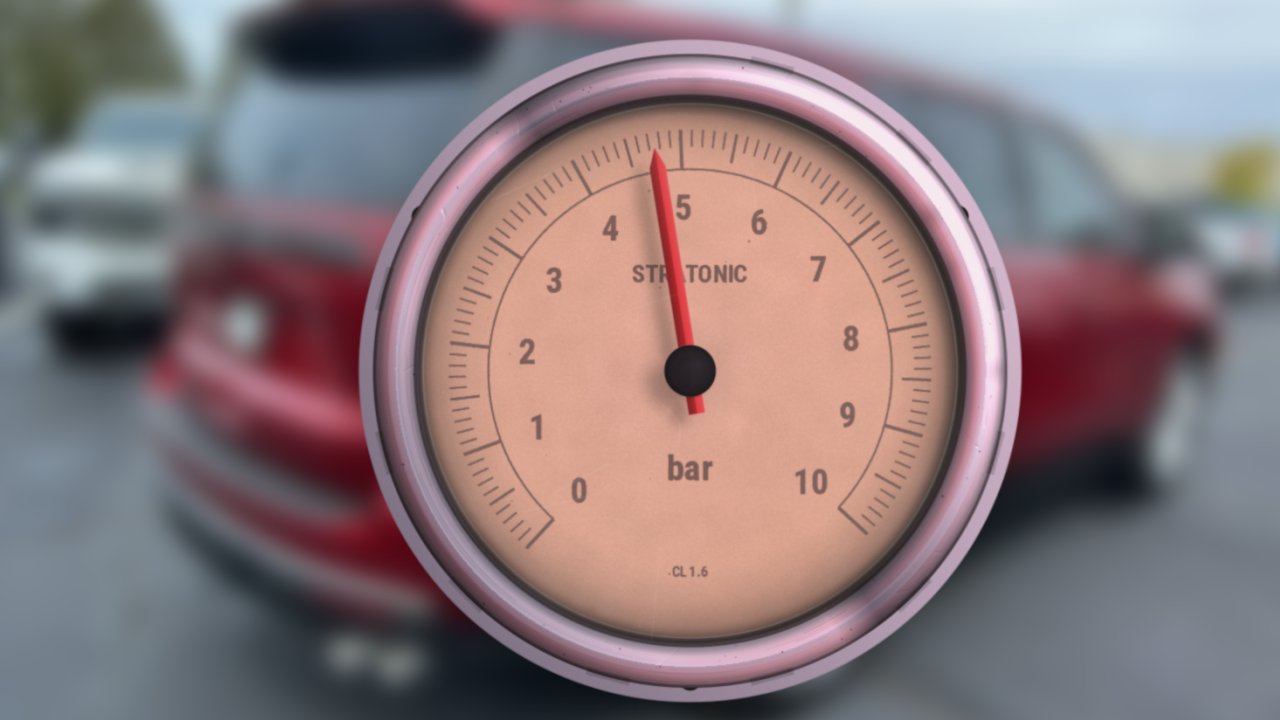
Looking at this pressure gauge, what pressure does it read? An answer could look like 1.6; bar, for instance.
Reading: 4.75; bar
